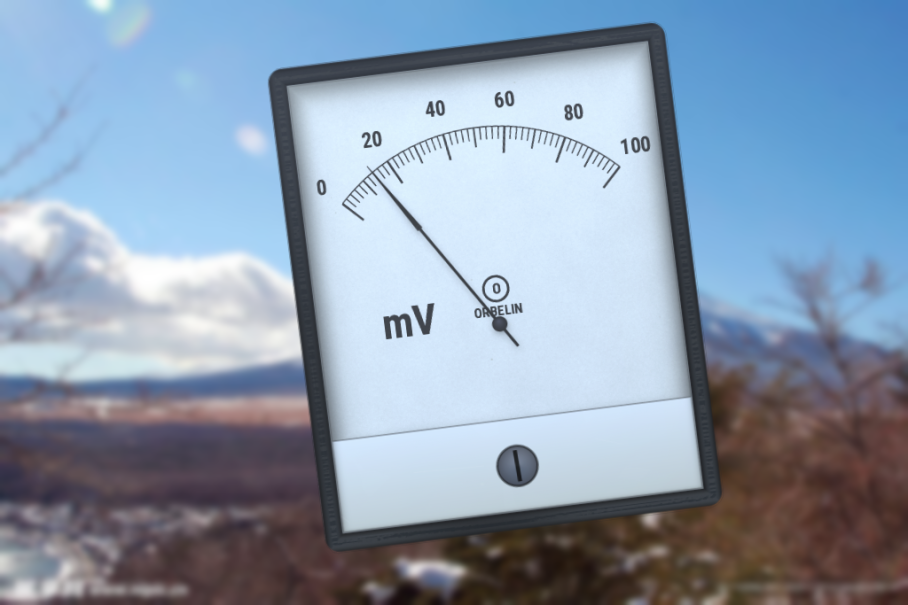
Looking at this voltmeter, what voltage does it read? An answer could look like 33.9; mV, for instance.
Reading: 14; mV
